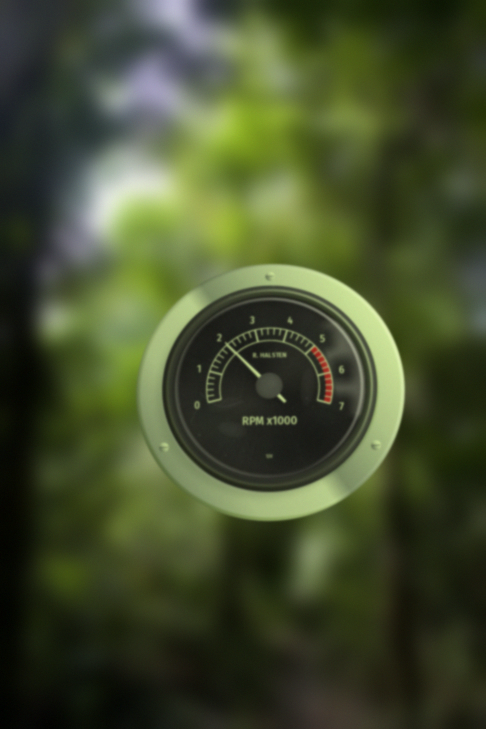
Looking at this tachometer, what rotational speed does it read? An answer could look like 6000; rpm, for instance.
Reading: 2000; rpm
